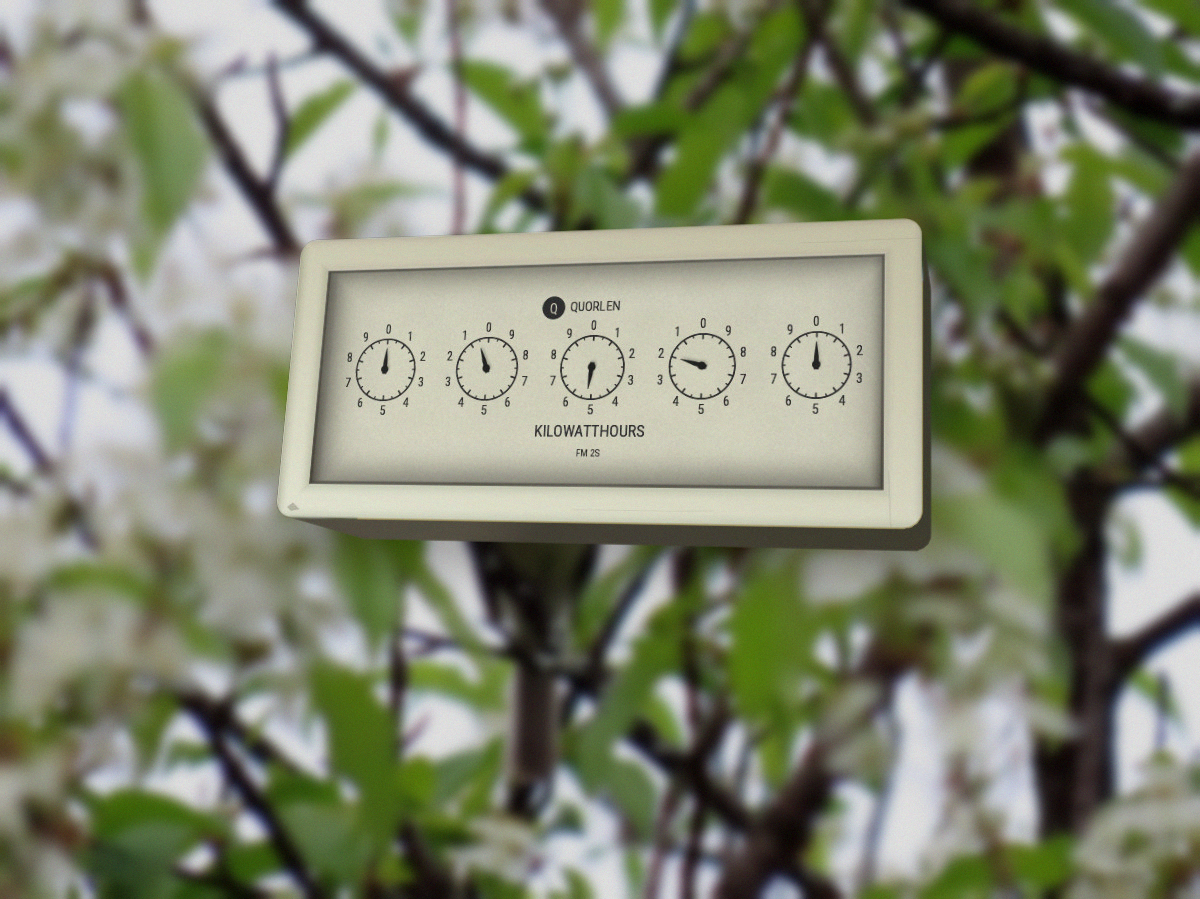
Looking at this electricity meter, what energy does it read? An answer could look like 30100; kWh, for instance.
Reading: 520; kWh
